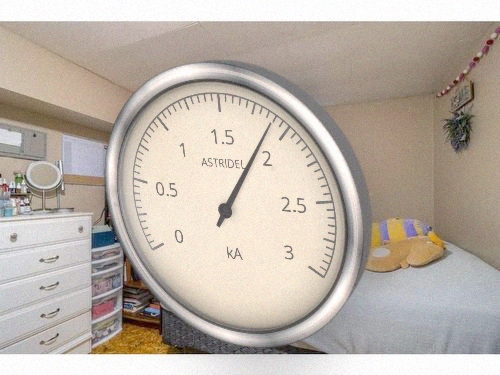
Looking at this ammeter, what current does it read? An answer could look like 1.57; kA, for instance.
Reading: 1.9; kA
